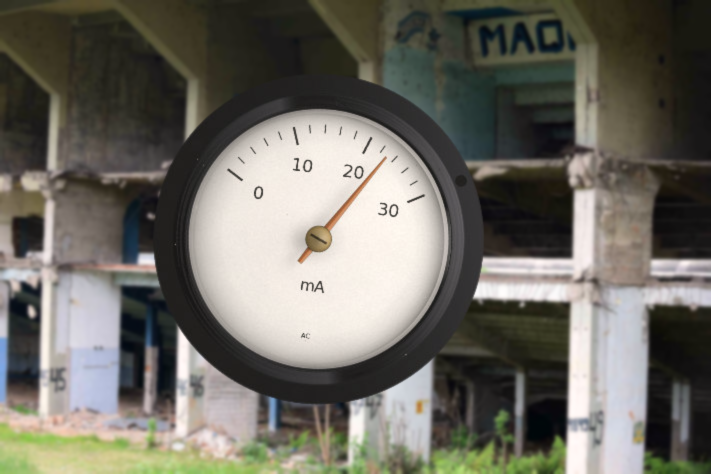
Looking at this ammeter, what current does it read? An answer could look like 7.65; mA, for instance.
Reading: 23; mA
